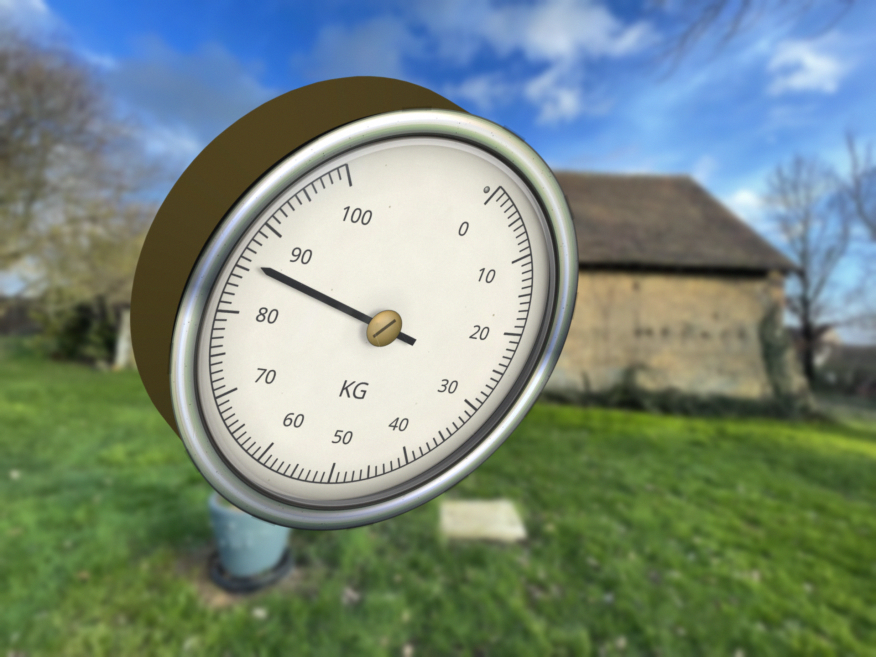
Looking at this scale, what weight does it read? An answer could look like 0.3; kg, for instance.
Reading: 86; kg
